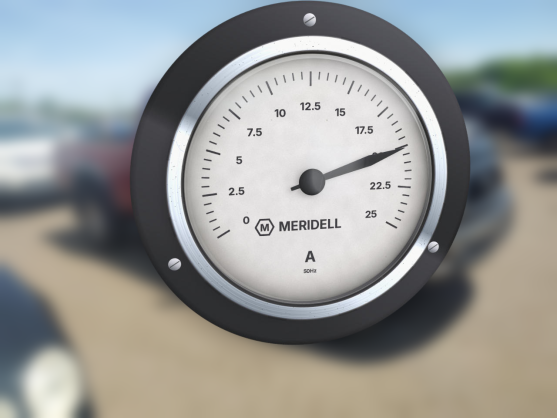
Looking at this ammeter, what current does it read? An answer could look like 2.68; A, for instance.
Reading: 20; A
